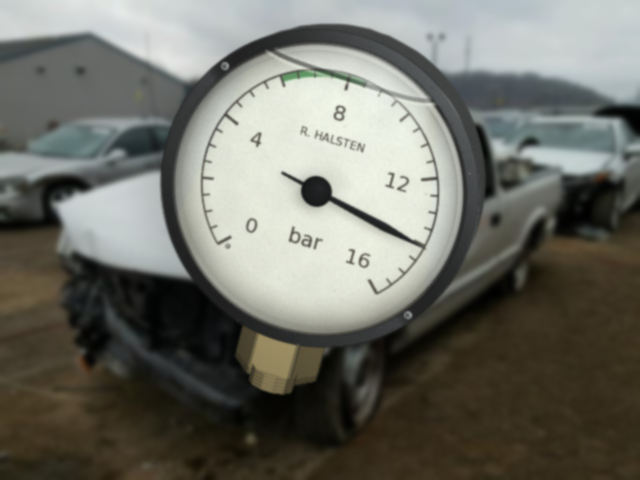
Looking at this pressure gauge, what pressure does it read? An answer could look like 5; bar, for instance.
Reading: 14; bar
